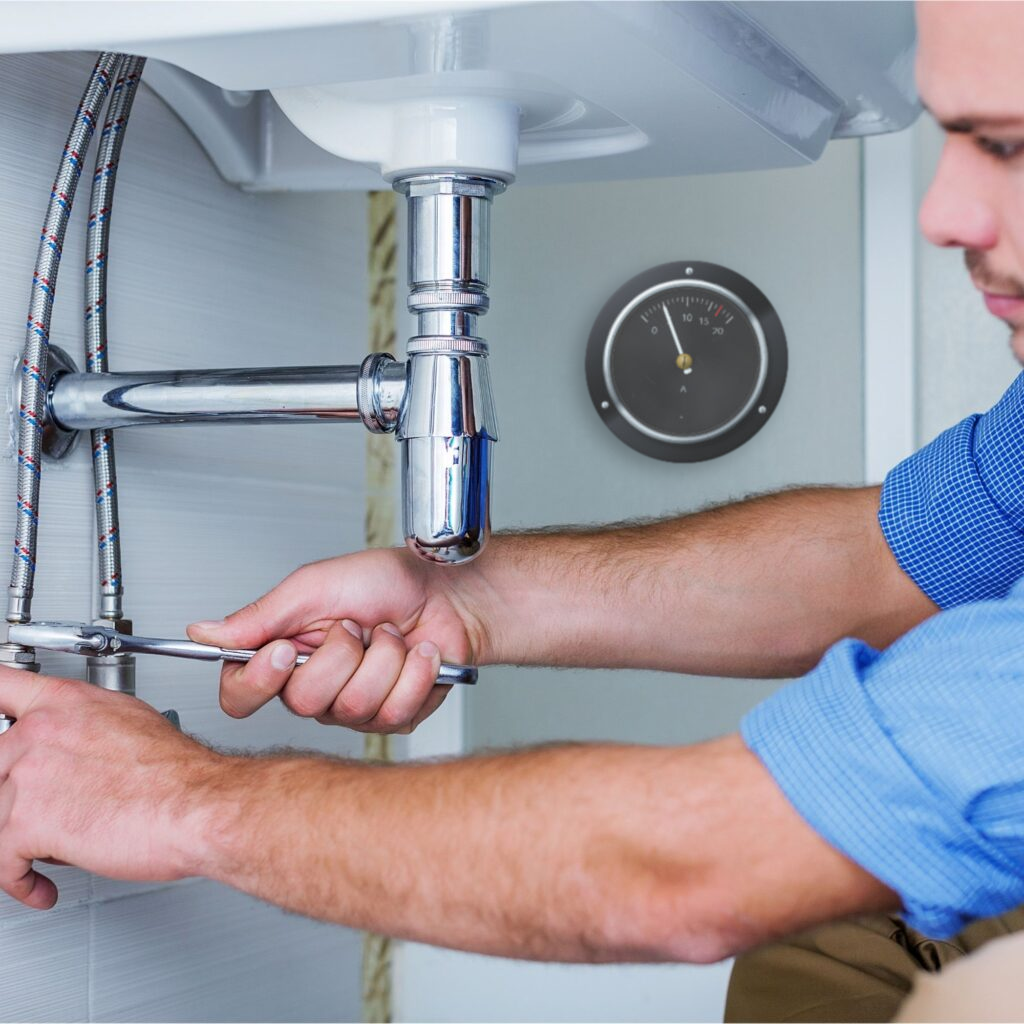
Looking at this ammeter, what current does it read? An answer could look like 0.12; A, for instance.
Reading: 5; A
